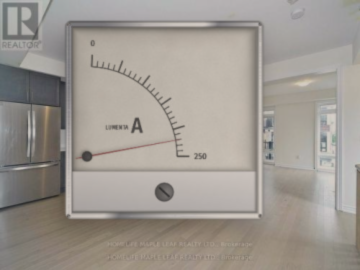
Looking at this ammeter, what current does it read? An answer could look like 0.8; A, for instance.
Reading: 220; A
